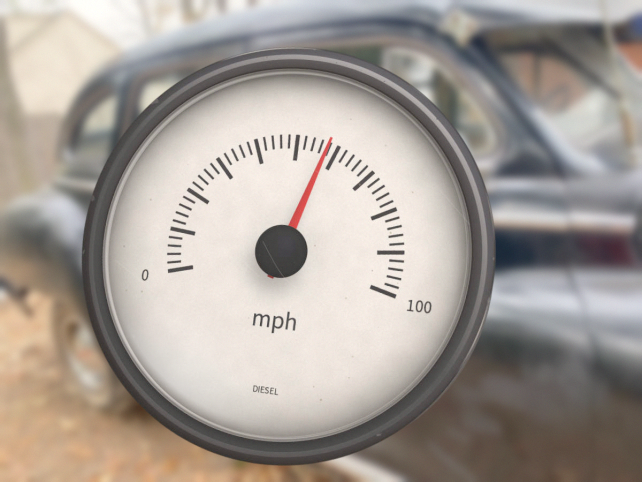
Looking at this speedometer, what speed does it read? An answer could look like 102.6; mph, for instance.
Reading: 58; mph
